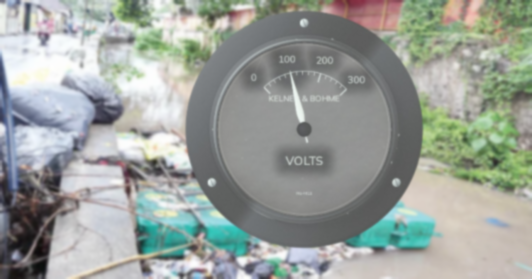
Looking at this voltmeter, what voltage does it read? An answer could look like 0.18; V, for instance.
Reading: 100; V
